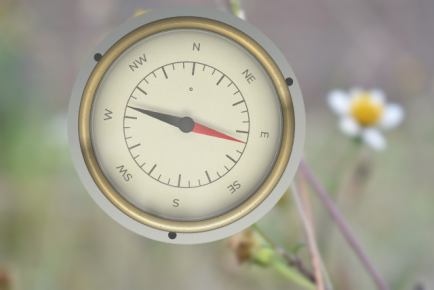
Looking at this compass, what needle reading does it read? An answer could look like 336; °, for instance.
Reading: 100; °
